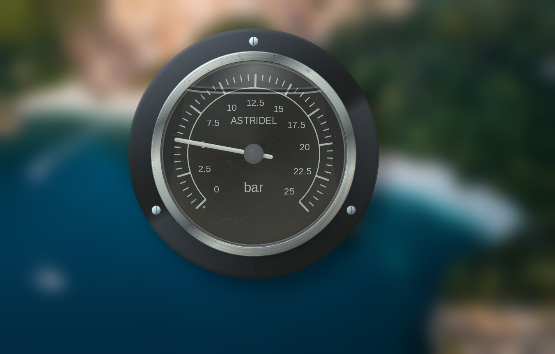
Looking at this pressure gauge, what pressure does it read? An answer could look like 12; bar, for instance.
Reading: 5; bar
